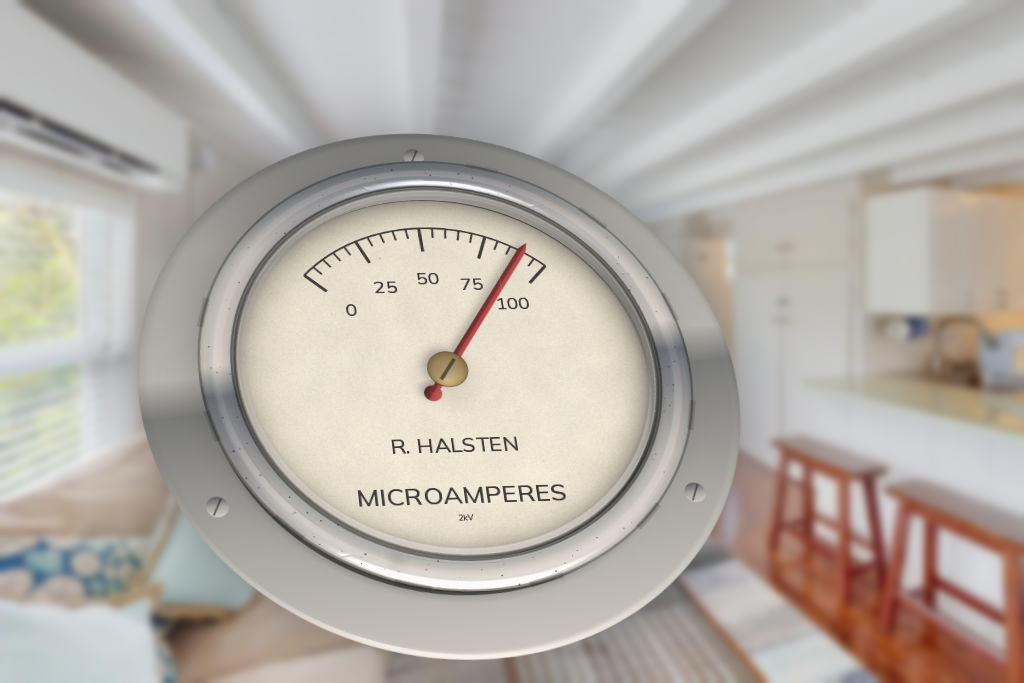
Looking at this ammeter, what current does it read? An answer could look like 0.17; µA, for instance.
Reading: 90; µA
